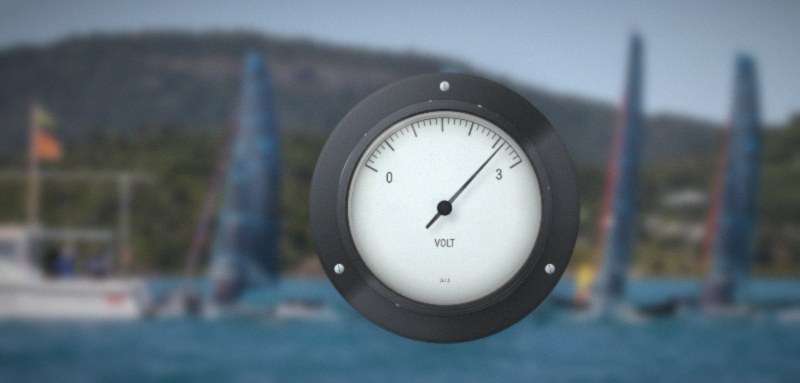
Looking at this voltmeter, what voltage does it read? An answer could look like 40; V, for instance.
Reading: 2.6; V
